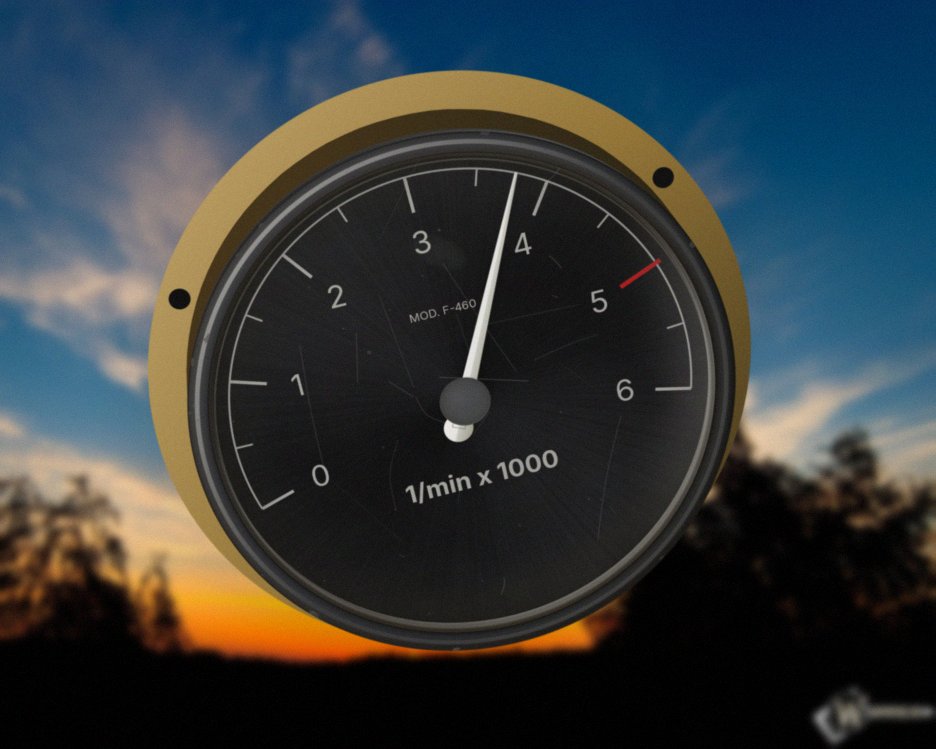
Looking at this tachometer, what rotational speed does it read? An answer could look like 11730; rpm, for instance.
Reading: 3750; rpm
